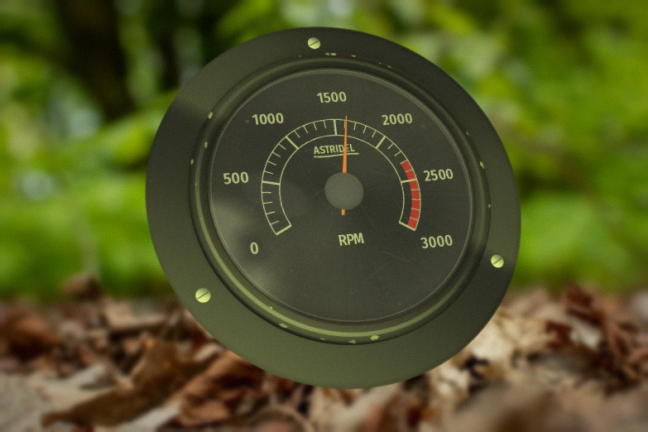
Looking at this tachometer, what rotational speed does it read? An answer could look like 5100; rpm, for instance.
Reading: 1600; rpm
